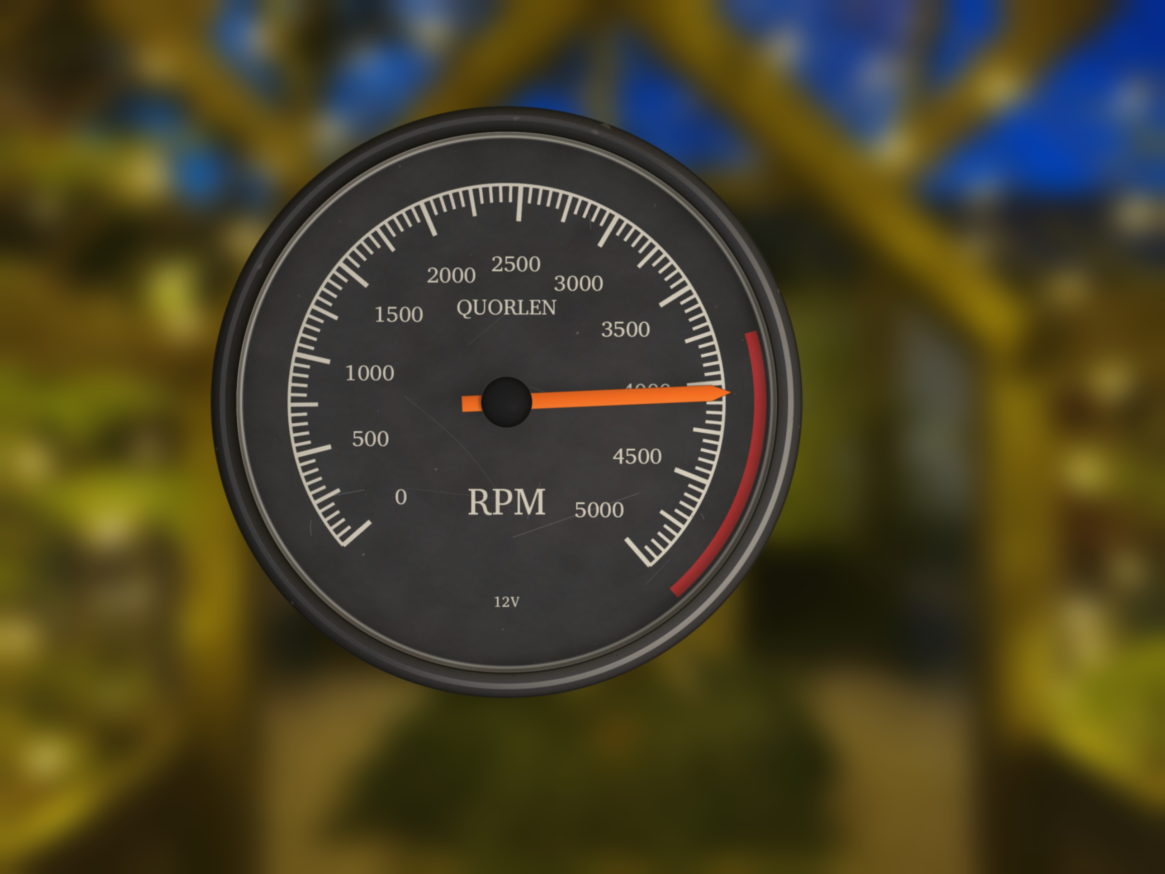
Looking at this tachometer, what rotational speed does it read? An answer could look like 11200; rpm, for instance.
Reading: 4050; rpm
